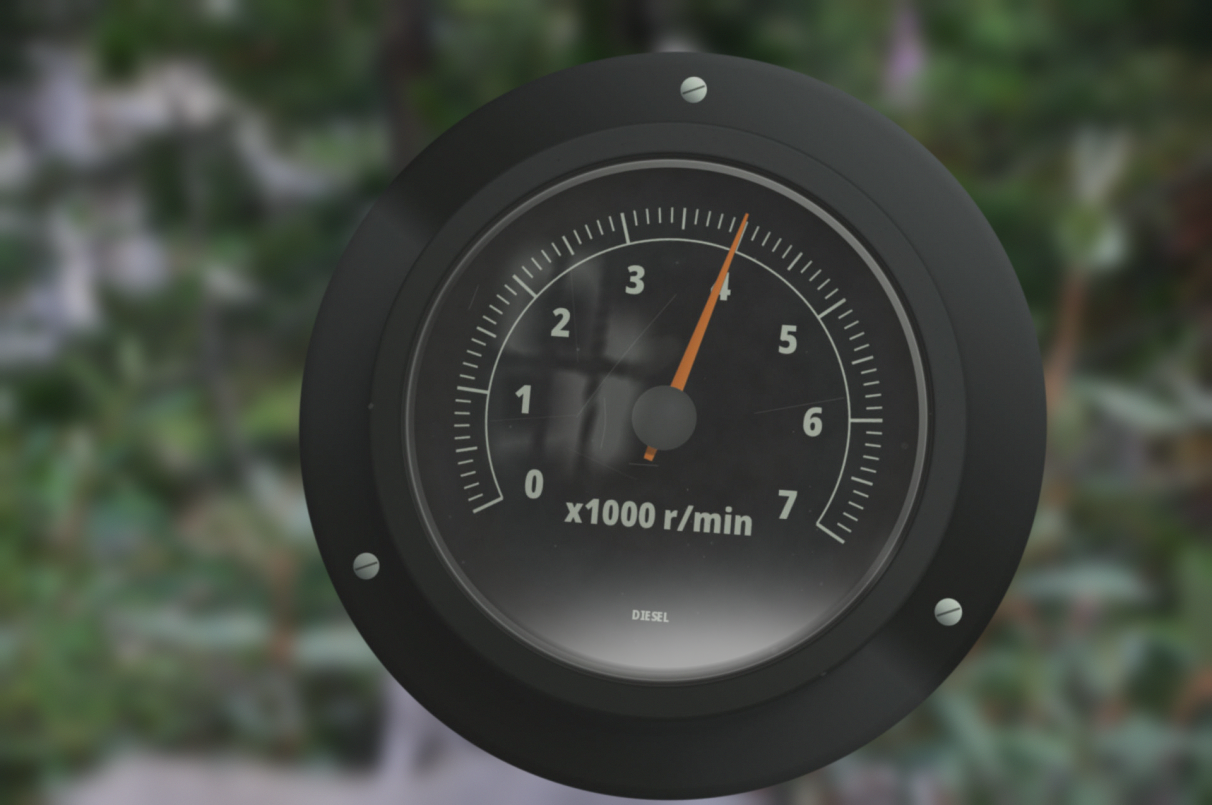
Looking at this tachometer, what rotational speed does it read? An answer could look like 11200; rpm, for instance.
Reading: 4000; rpm
